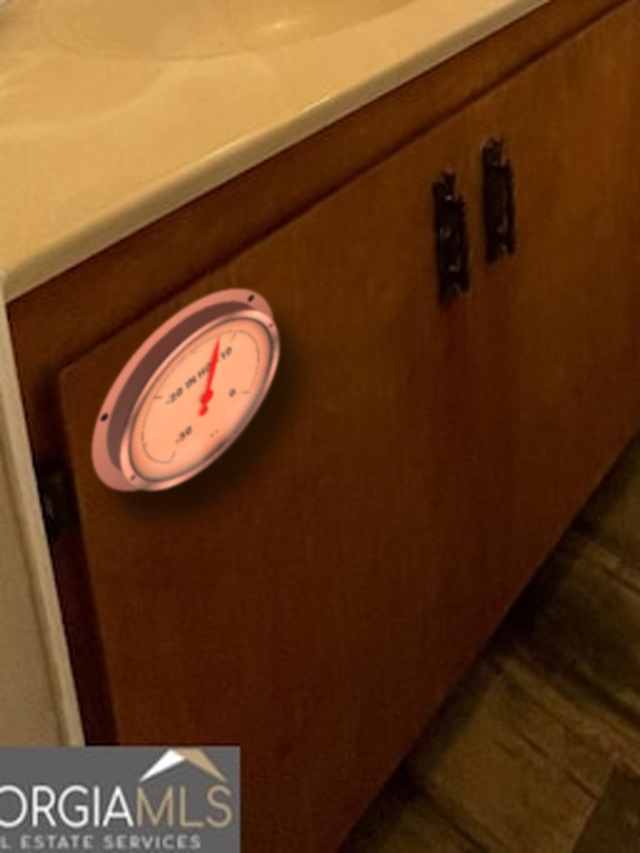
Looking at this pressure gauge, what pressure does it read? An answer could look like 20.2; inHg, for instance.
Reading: -12.5; inHg
